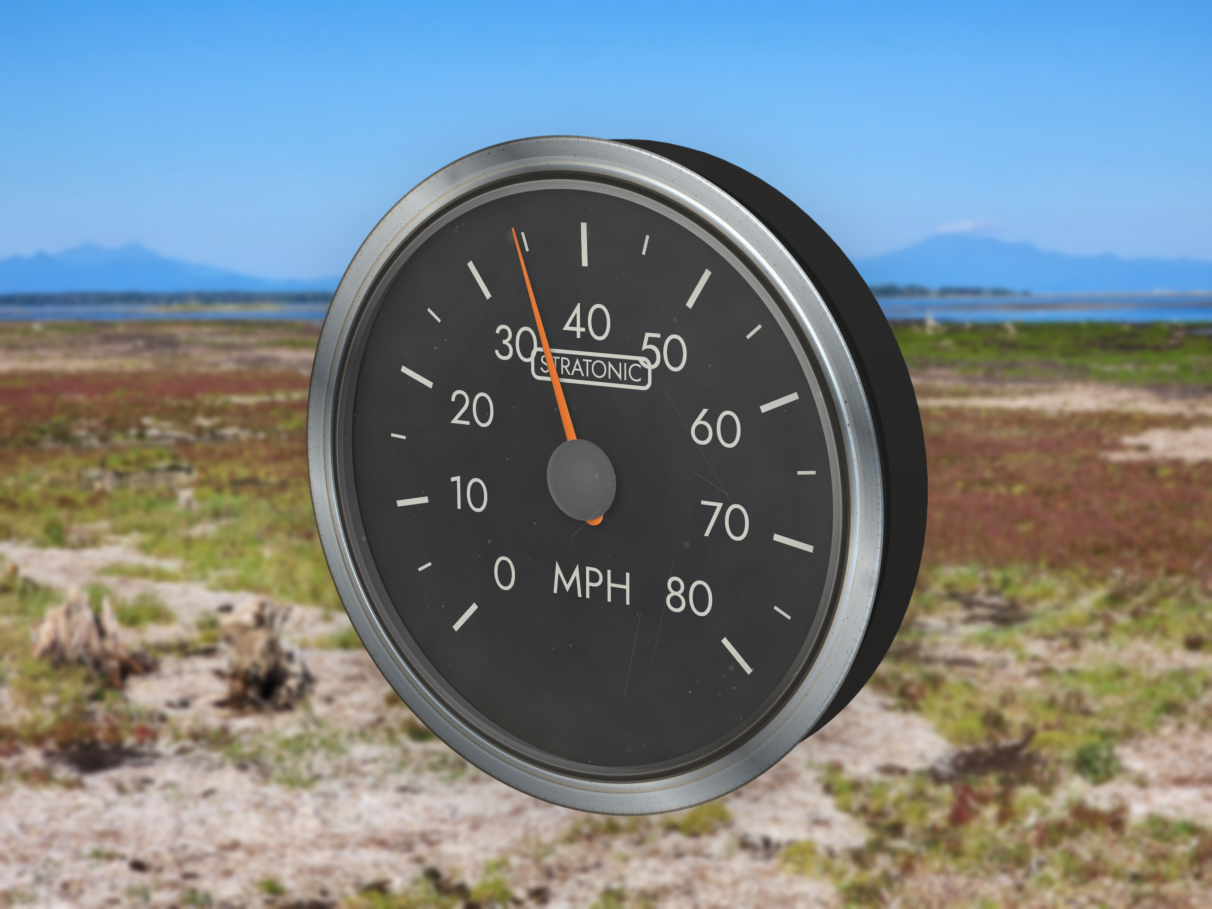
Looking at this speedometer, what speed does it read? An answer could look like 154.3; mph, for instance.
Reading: 35; mph
